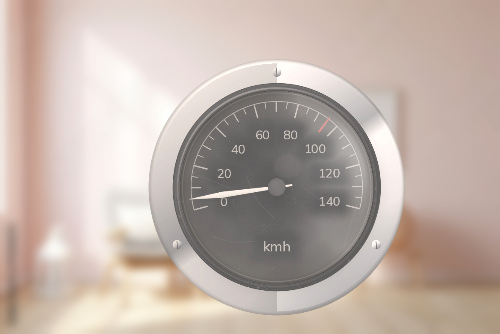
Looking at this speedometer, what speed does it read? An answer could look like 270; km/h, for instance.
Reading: 5; km/h
